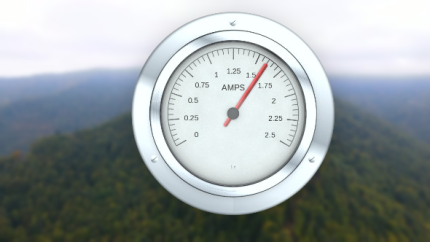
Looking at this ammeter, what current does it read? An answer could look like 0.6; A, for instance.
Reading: 1.6; A
